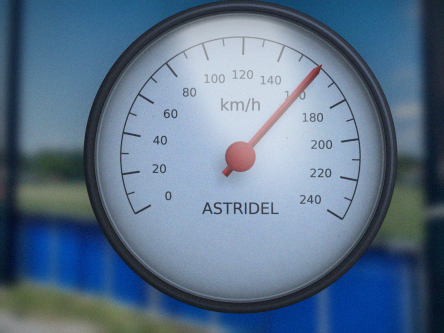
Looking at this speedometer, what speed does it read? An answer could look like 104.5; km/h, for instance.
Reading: 160; km/h
